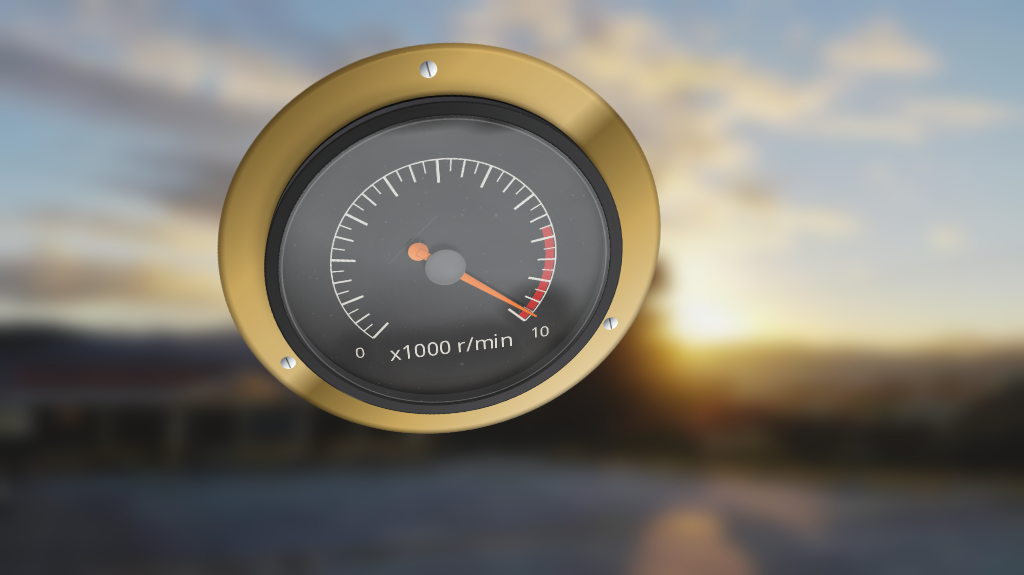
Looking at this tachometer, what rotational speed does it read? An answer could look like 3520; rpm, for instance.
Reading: 9750; rpm
